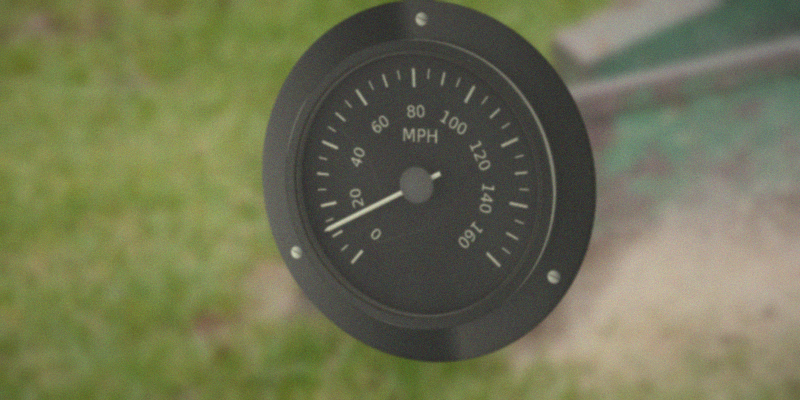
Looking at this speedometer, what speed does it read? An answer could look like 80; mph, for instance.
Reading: 12.5; mph
